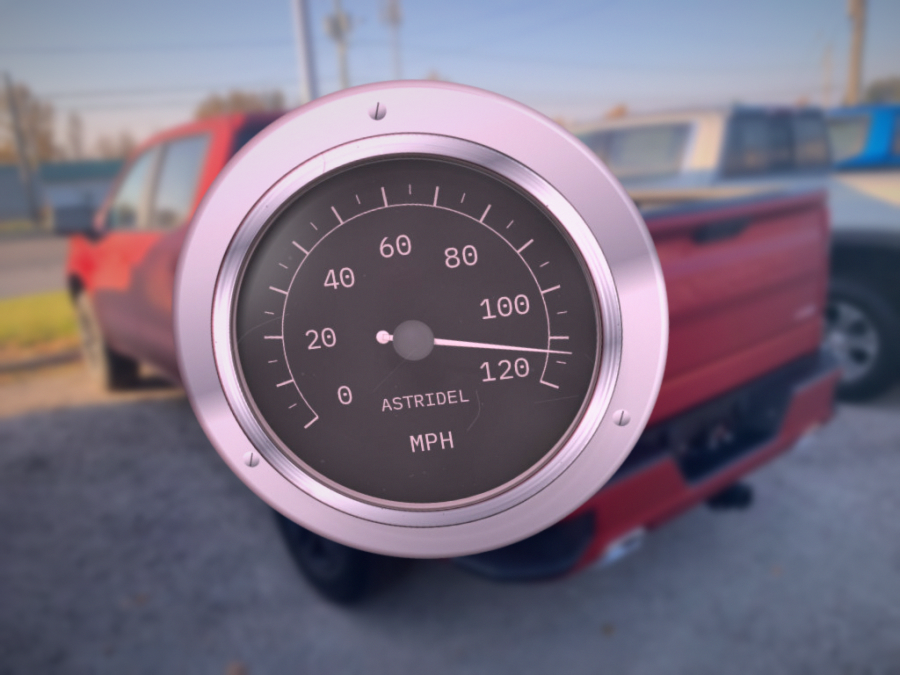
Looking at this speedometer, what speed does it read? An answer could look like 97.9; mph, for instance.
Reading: 112.5; mph
